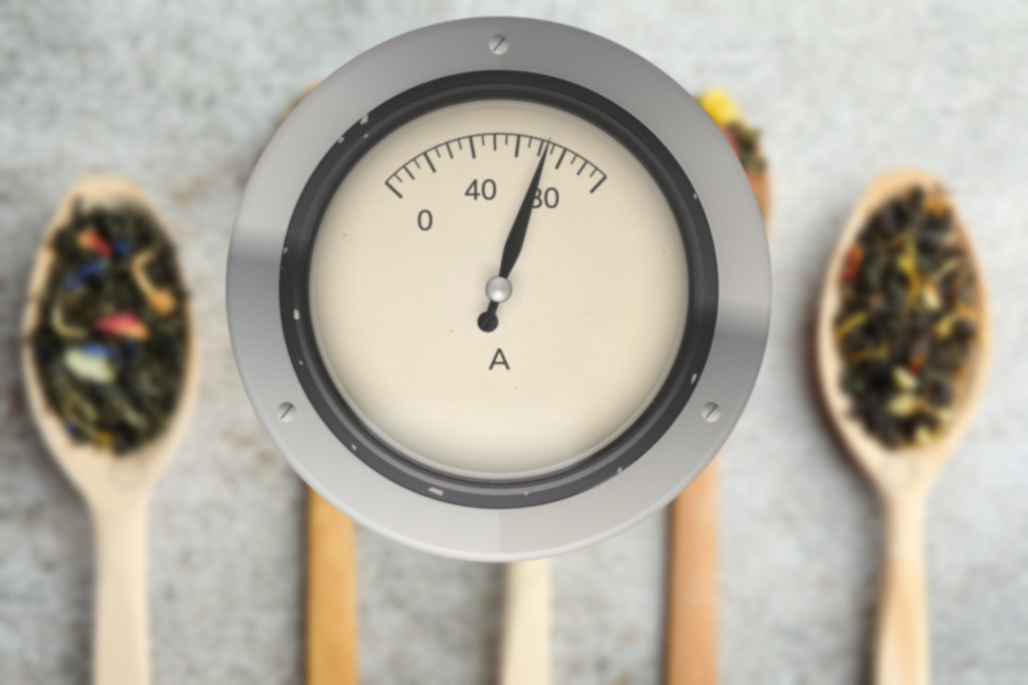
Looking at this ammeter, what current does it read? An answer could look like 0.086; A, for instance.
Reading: 72.5; A
